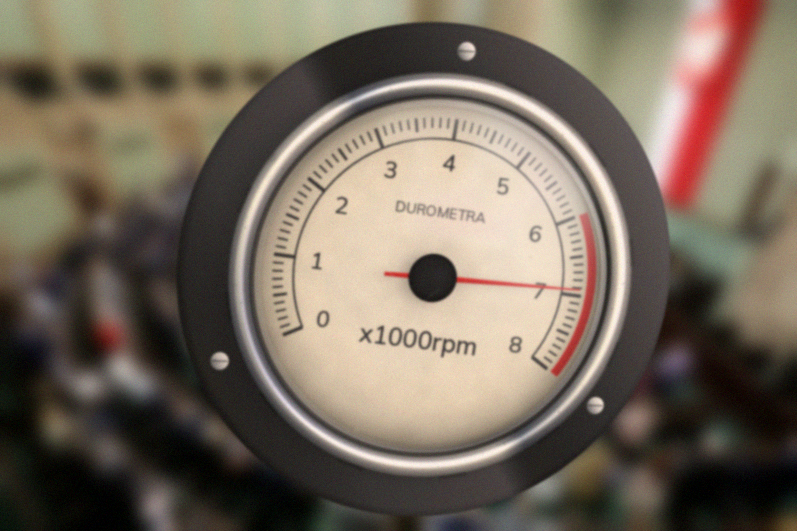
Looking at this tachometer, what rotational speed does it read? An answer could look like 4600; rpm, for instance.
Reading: 6900; rpm
